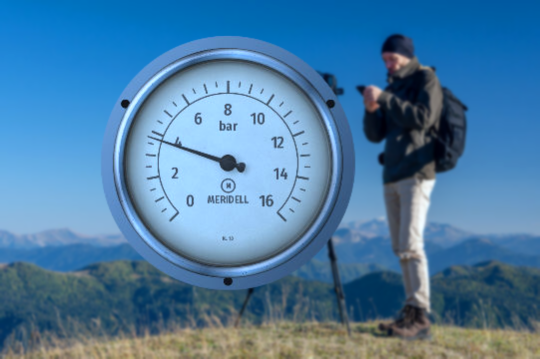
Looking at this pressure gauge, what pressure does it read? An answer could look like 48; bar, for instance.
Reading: 3.75; bar
